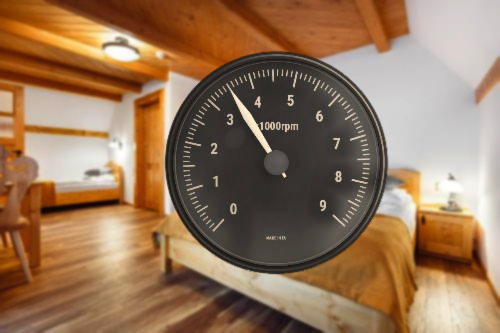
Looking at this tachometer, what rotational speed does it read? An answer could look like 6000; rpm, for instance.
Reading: 3500; rpm
